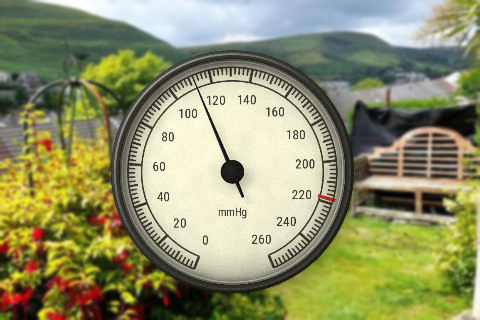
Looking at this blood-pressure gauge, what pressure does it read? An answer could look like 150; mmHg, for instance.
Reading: 112; mmHg
